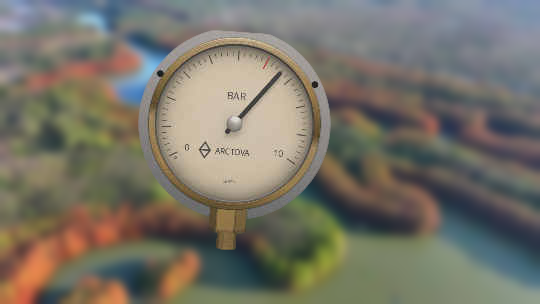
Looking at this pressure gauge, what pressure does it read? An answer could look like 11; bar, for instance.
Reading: 6.6; bar
